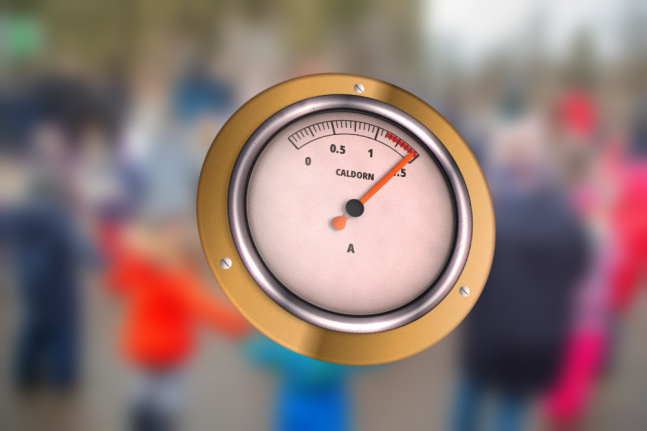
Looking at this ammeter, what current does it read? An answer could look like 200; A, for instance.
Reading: 1.45; A
